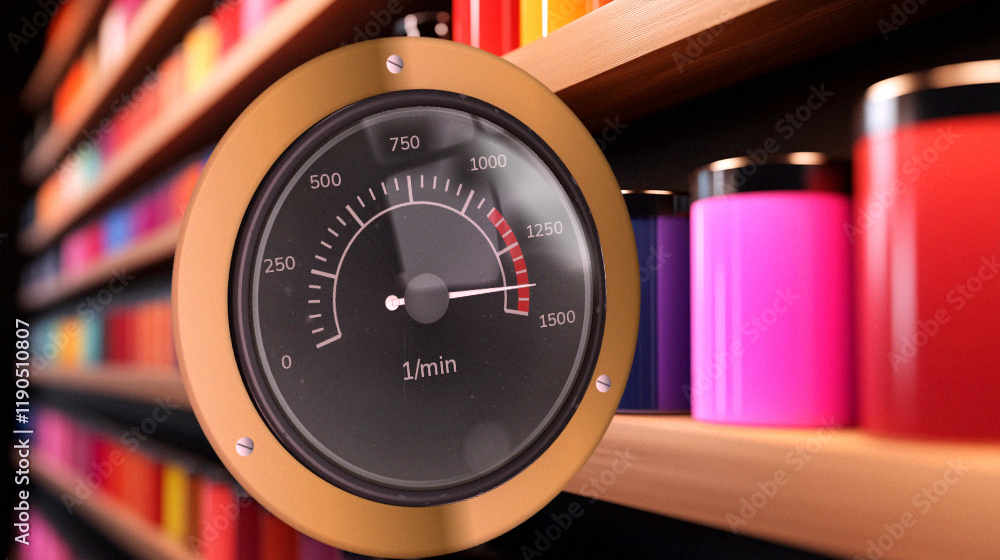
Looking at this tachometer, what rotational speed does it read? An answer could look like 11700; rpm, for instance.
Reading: 1400; rpm
